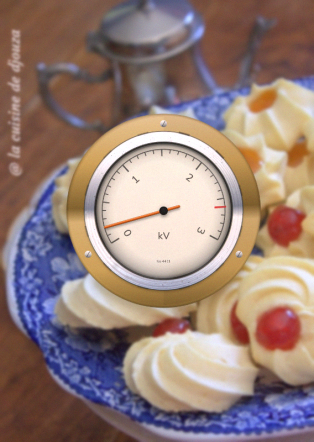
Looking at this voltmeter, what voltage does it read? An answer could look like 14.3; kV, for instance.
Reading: 0.2; kV
